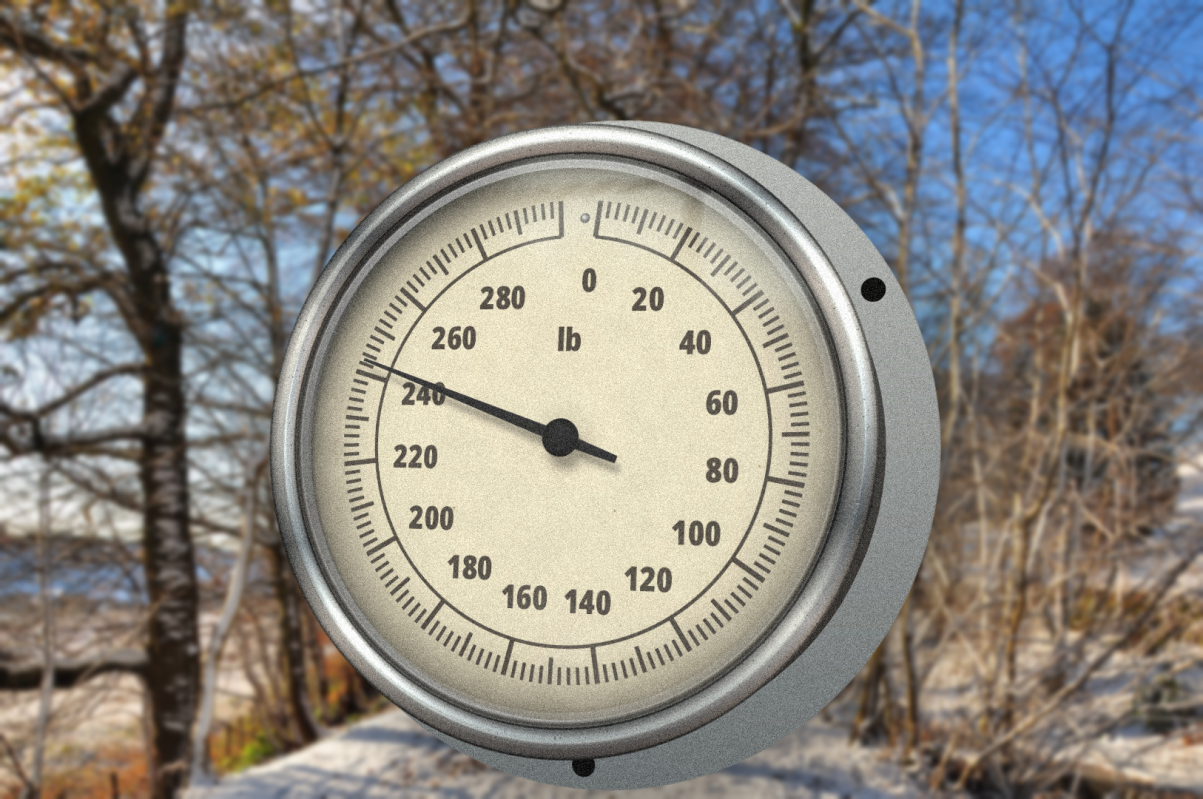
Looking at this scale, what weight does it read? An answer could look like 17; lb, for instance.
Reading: 243; lb
